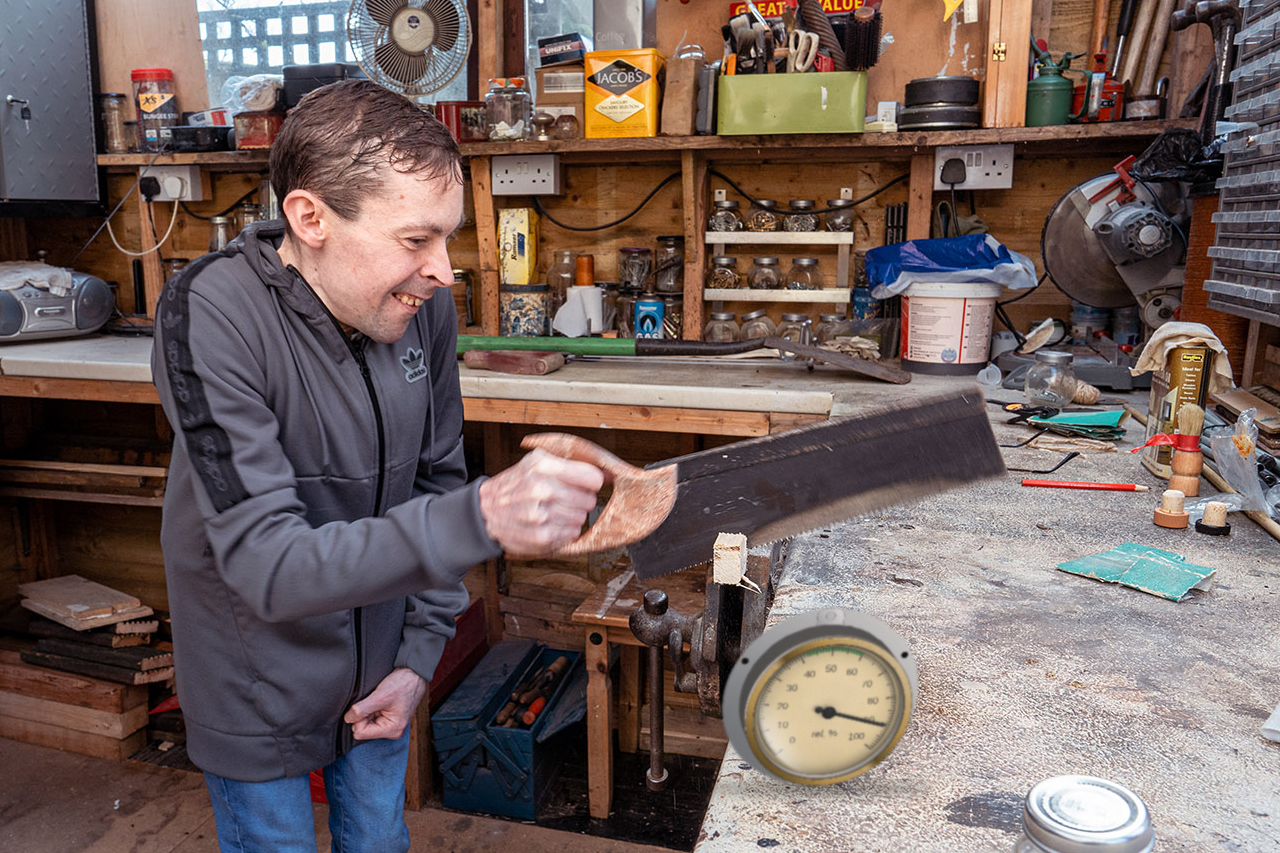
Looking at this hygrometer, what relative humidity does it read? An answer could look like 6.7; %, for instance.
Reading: 90; %
